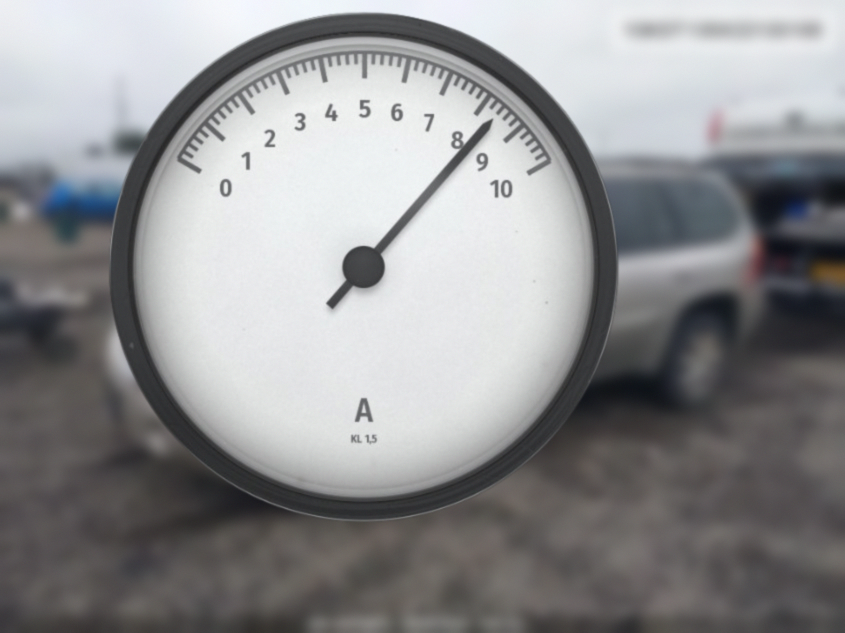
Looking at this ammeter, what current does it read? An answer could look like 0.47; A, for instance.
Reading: 8.4; A
